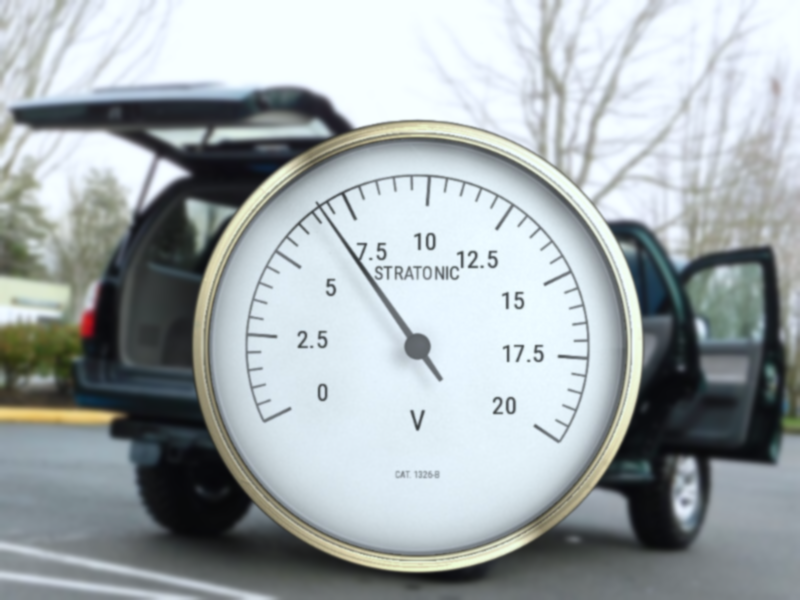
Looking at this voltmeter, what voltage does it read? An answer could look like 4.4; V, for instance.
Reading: 6.75; V
